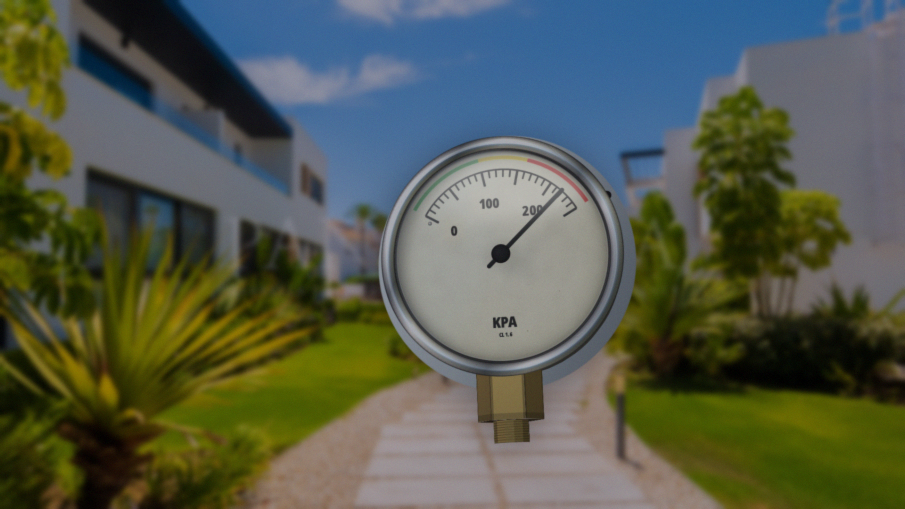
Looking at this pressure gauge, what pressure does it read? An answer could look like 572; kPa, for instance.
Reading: 220; kPa
